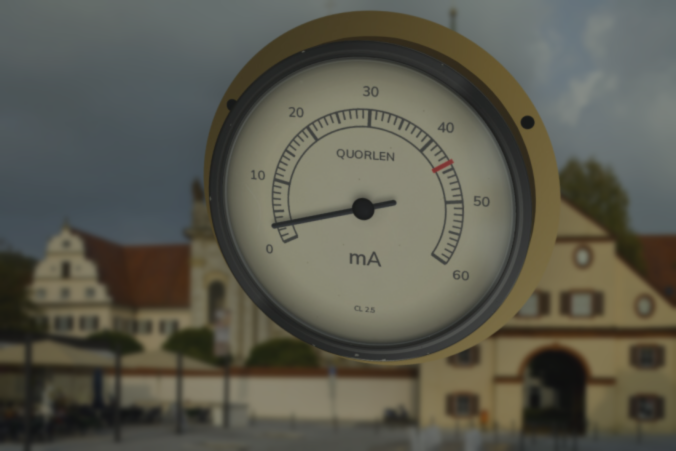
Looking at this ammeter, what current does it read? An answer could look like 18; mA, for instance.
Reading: 3; mA
